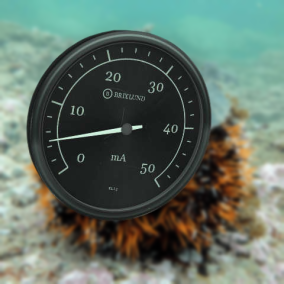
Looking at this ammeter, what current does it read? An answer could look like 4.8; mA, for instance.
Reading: 5; mA
